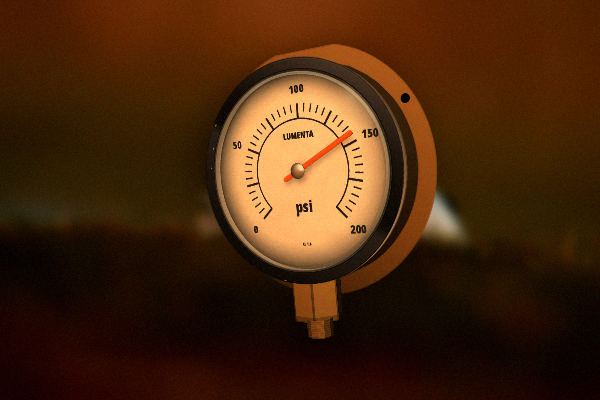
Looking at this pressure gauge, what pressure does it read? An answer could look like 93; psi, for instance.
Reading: 145; psi
